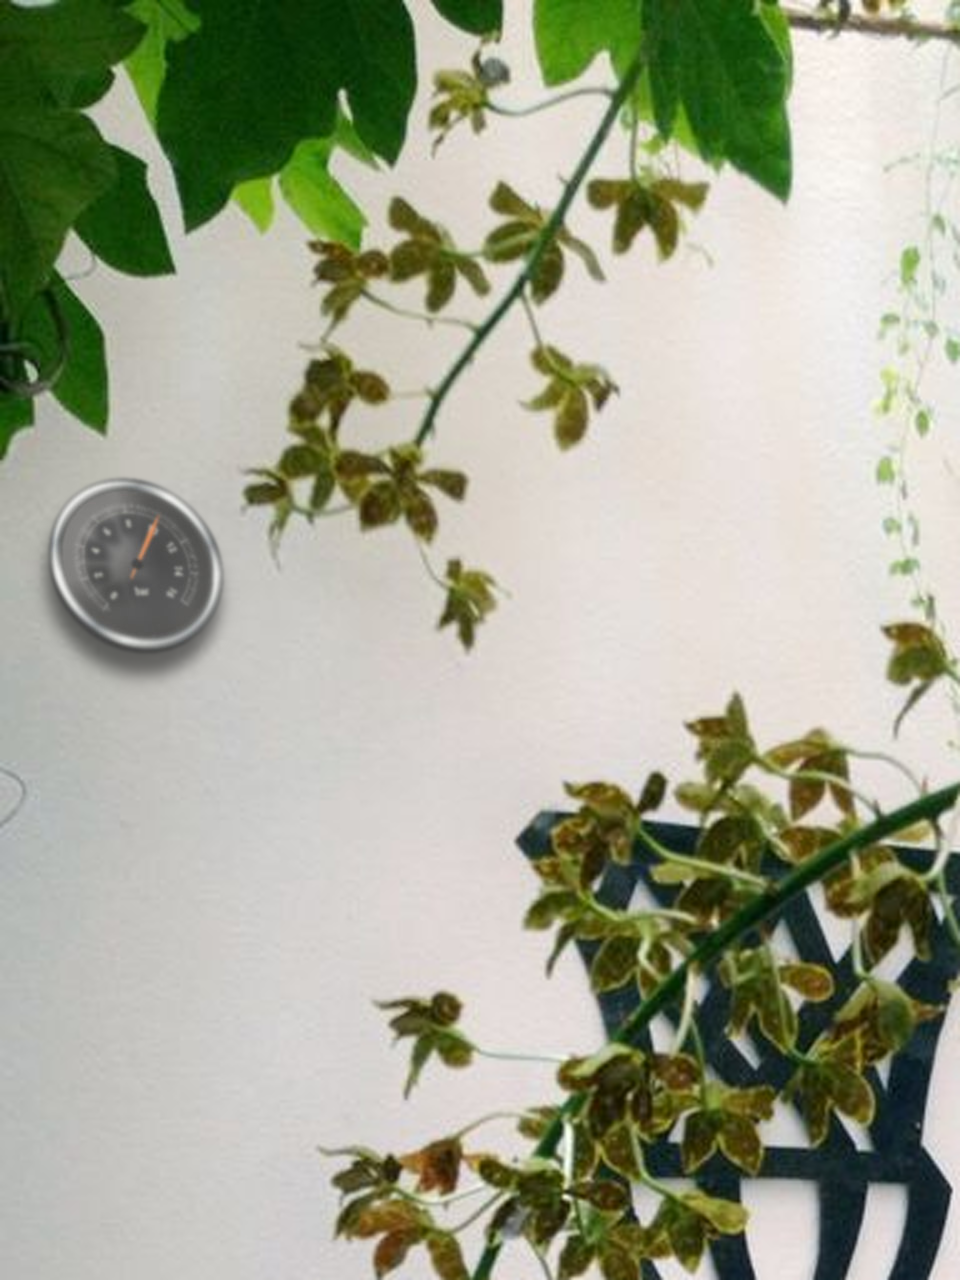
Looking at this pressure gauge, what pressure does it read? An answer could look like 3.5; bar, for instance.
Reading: 10; bar
